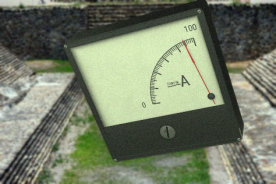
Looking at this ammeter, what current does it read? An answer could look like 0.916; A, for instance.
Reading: 90; A
